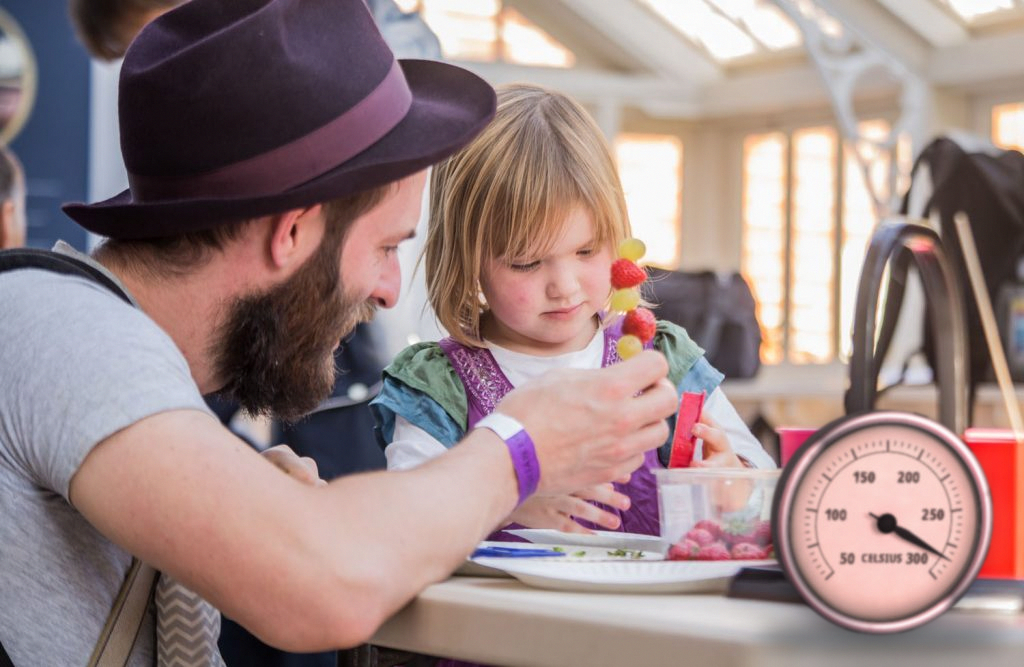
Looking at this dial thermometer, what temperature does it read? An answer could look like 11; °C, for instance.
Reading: 285; °C
